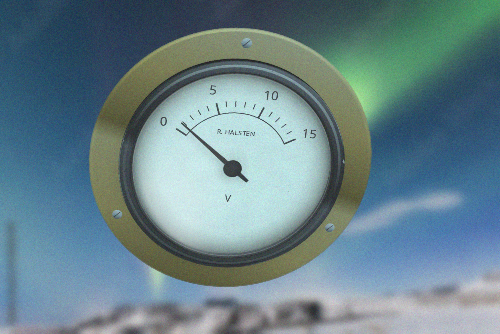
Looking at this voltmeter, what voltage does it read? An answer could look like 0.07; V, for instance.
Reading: 1; V
